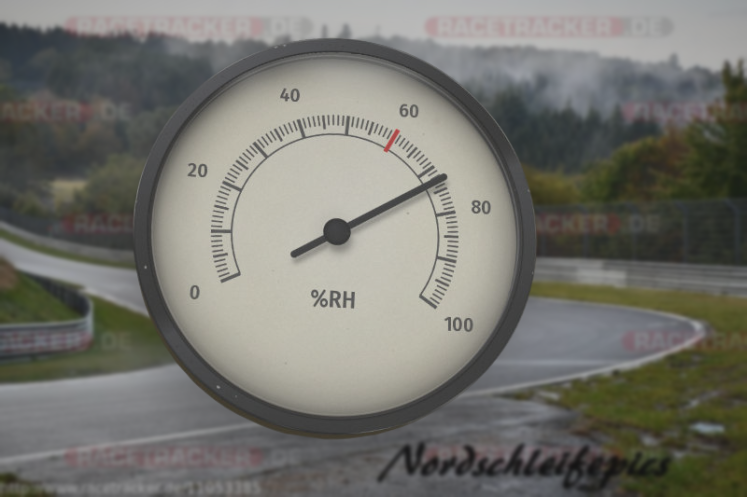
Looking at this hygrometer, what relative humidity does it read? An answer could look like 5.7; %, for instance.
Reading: 73; %
